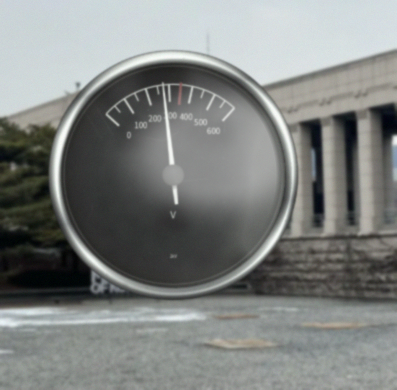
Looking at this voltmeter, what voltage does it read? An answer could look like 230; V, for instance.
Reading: 275; V
